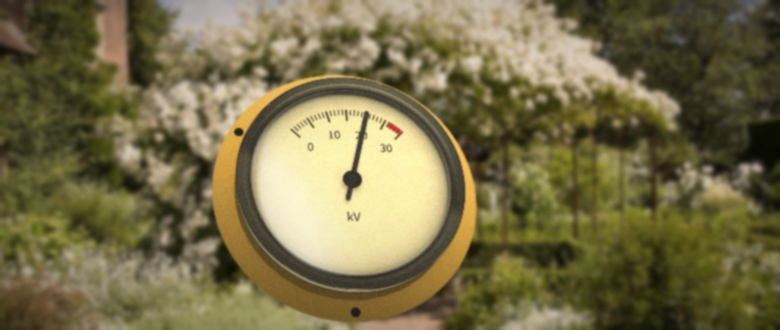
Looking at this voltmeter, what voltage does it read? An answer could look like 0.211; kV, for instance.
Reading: 20; kV
